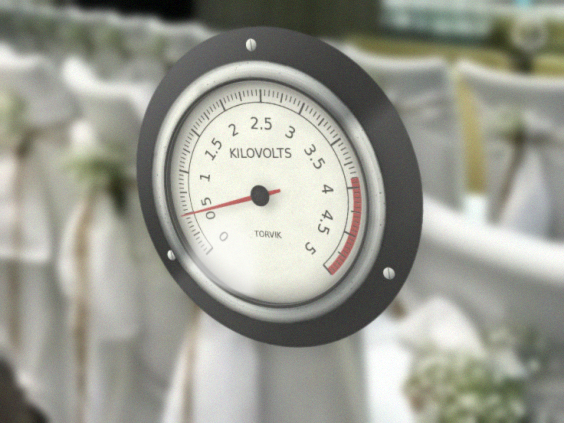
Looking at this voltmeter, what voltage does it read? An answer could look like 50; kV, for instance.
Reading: 0.5; kV
